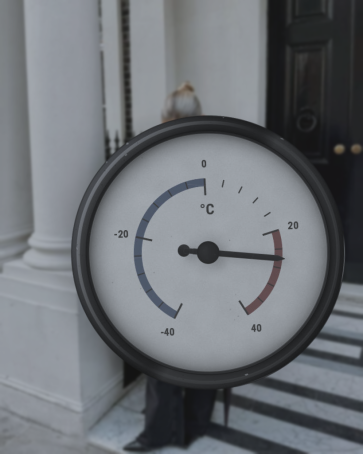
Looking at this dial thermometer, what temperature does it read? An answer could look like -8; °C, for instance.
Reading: 26; °C
